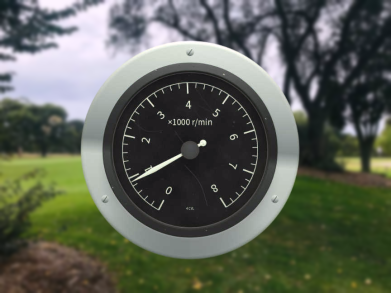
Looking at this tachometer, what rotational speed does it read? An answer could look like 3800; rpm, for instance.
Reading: 900; rpm
